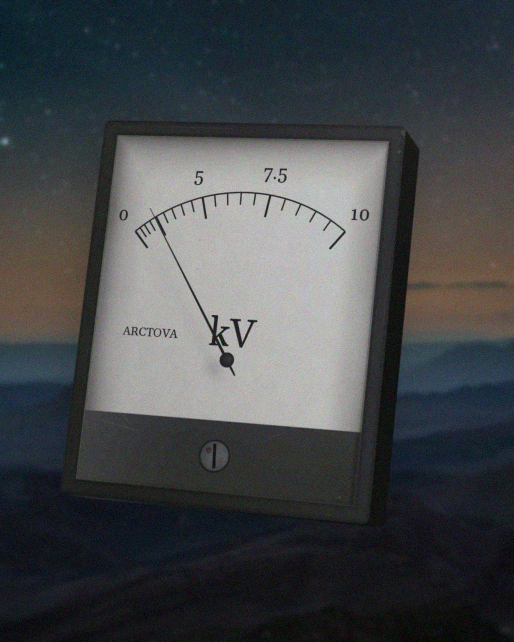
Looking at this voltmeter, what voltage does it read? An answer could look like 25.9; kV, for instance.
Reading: 2.5; kV
